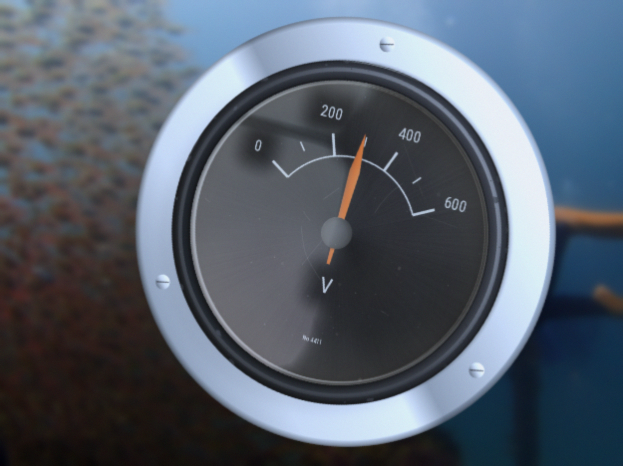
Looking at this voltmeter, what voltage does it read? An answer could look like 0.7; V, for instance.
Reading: 300; V
